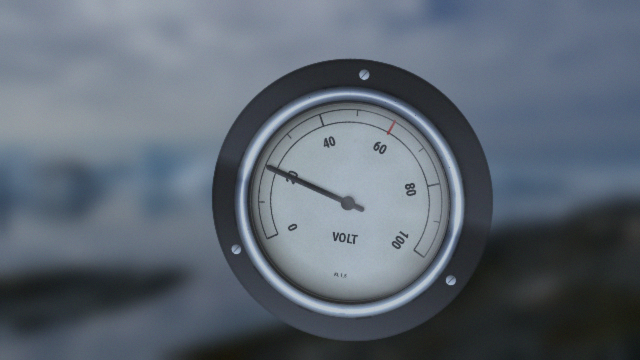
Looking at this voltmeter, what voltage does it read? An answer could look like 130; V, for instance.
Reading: 20; V
